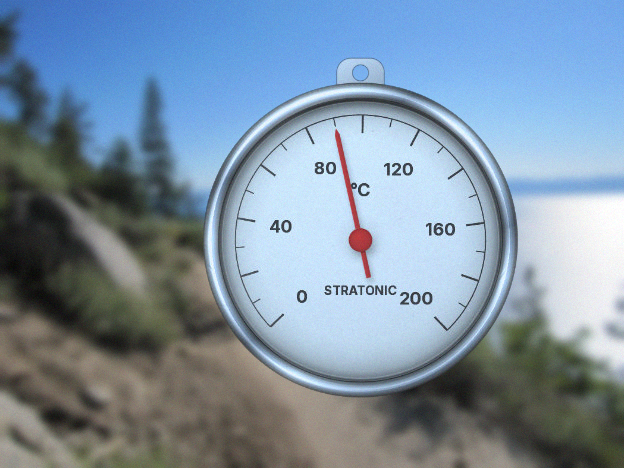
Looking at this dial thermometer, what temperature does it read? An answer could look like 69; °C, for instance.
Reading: 90; °C
